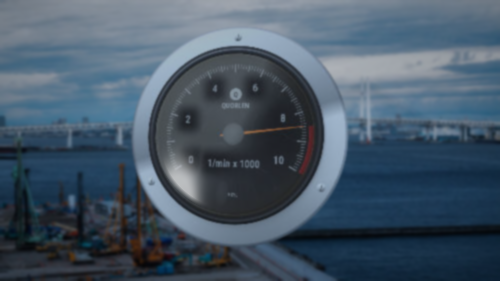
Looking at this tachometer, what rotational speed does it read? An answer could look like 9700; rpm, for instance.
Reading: 8500; rpm
